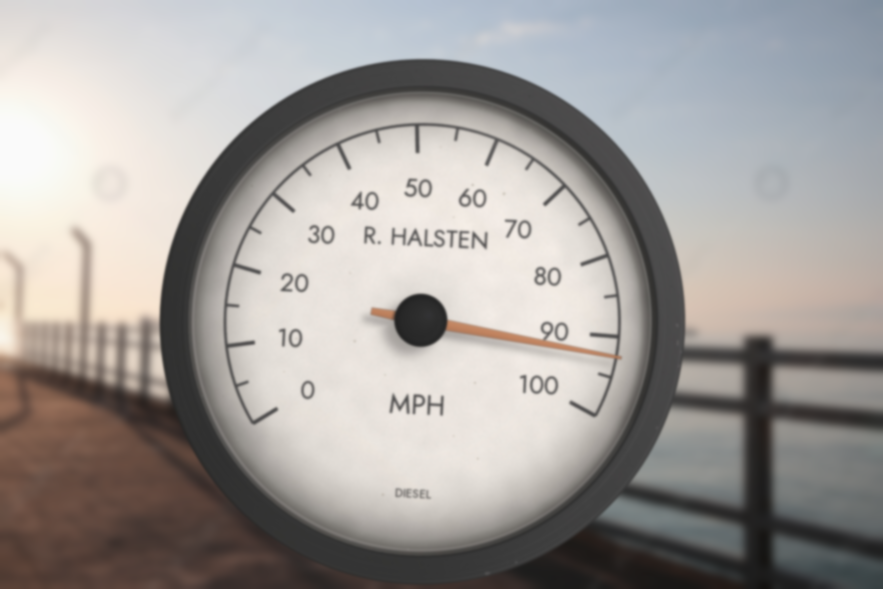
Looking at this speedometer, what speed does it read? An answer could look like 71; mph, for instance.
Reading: 92.5; mph
